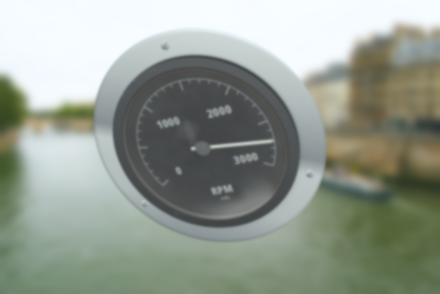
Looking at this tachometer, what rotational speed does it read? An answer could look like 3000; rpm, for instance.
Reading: 2700; rpm
